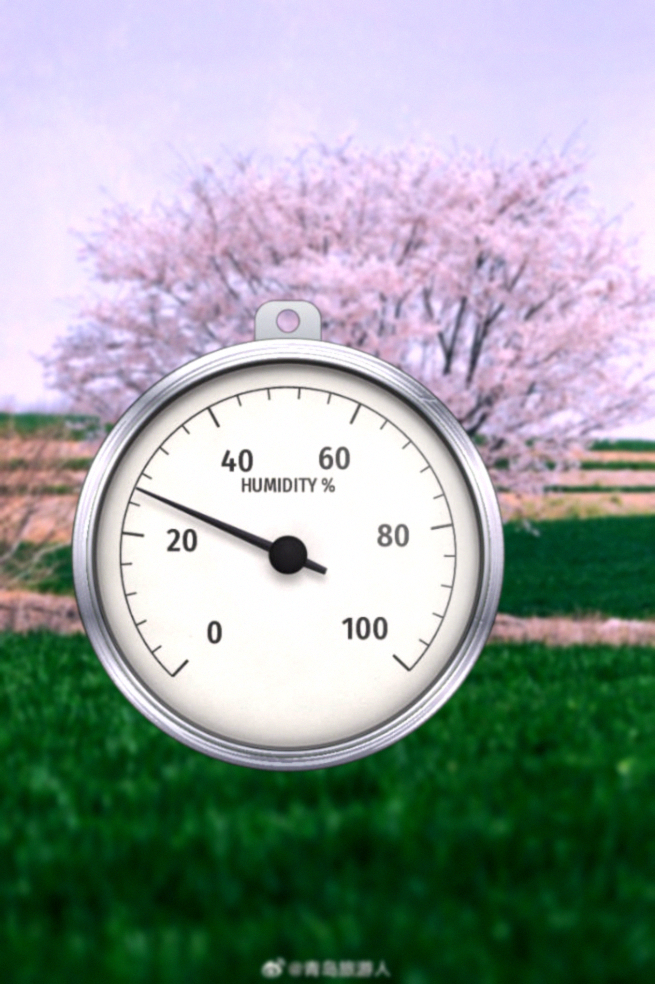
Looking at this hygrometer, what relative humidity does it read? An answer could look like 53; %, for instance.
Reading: 26; %
